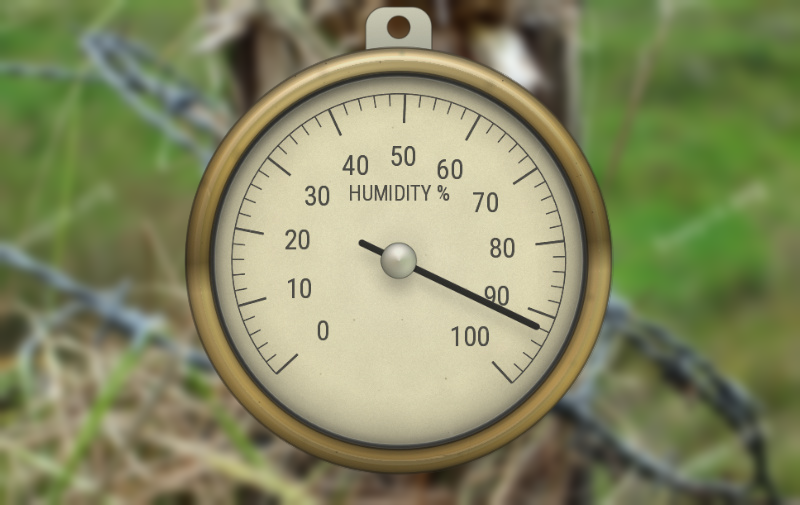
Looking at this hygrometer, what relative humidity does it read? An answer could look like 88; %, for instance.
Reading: 92; %
